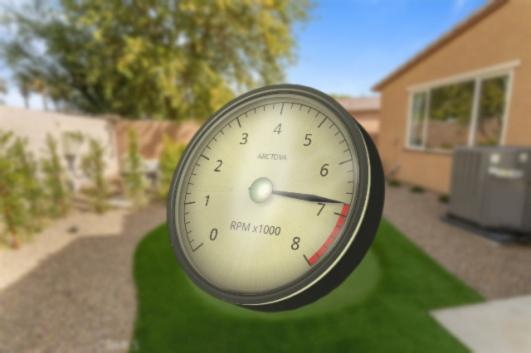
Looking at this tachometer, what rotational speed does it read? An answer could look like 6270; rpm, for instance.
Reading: 6800; rpm
